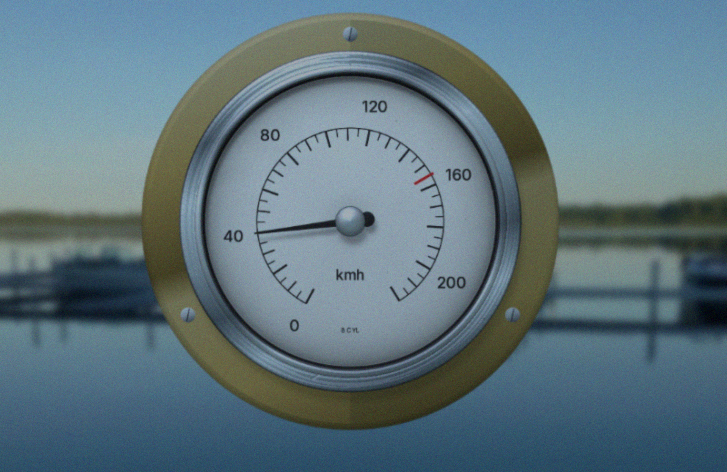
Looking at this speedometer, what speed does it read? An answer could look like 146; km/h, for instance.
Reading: 40; km/h
